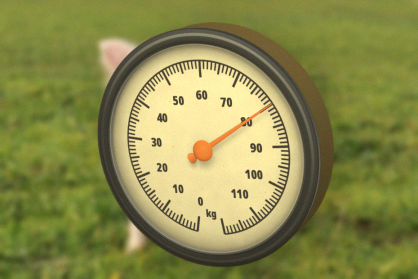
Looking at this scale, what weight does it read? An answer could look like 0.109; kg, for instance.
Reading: 80; kg
